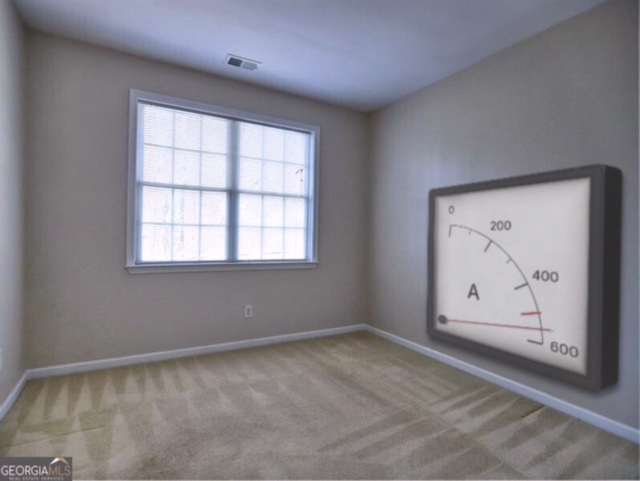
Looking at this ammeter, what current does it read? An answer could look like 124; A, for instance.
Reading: 550; A
